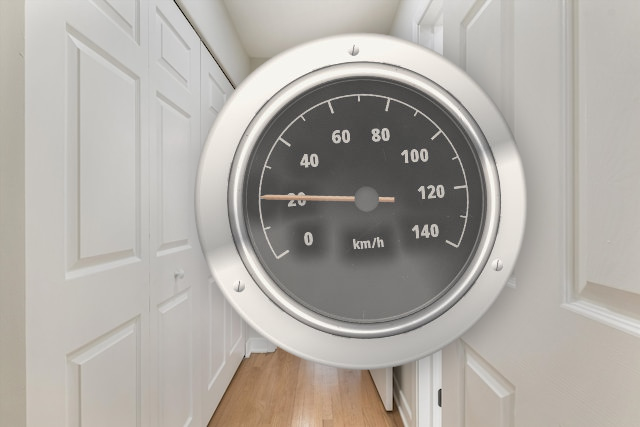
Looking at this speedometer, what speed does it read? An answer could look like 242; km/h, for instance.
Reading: 20; km/h
